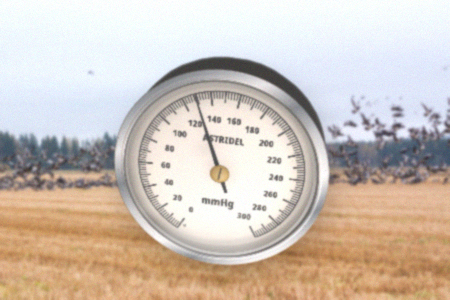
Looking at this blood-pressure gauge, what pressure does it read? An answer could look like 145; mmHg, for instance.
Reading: 130; mmHg
